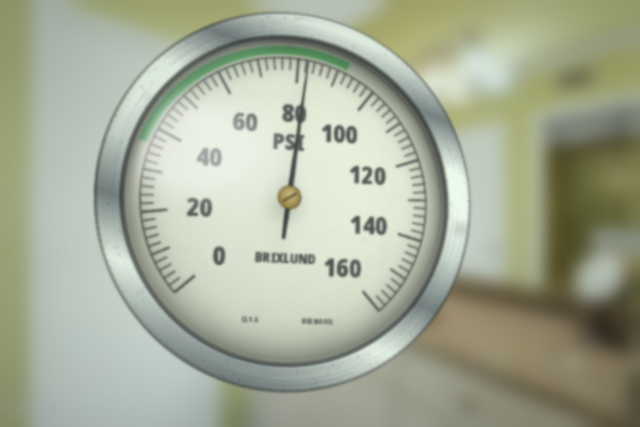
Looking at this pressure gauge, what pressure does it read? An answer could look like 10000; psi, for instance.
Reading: 82; psi
